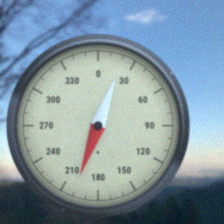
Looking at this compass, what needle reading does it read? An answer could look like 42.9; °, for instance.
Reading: 200; °
